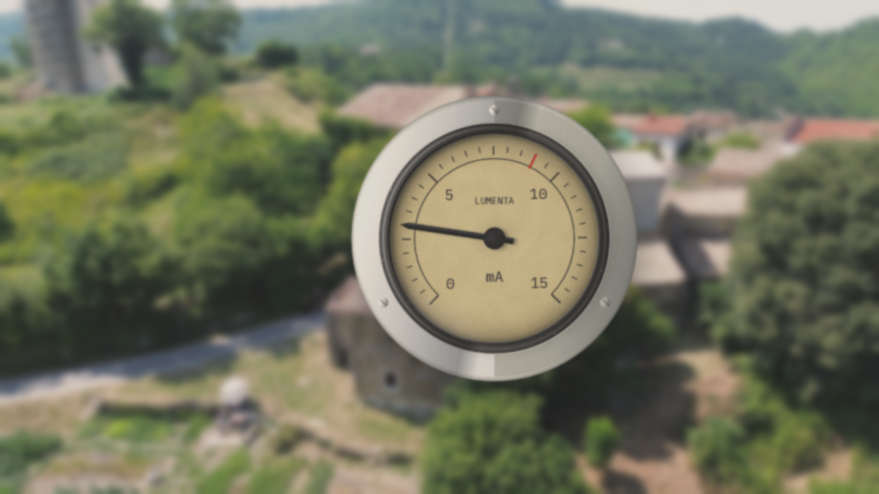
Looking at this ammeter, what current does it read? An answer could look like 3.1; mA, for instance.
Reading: 3; mA
